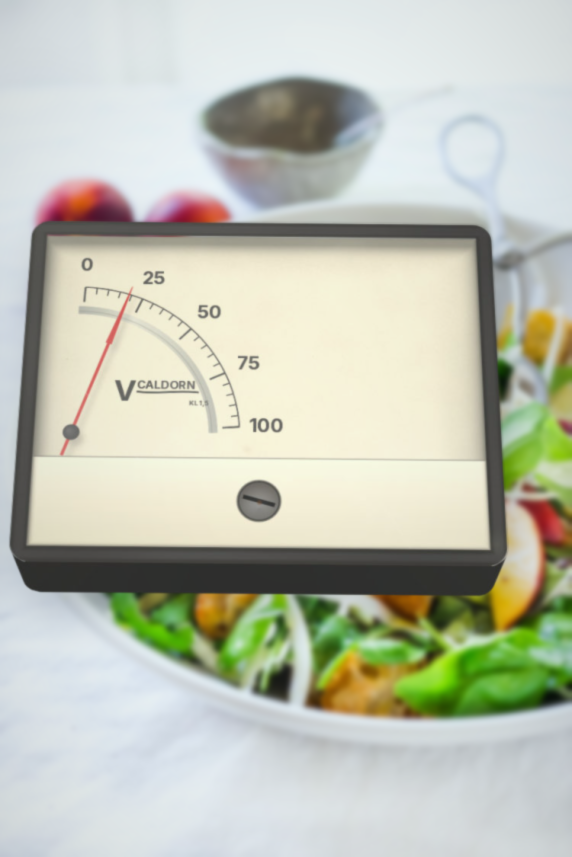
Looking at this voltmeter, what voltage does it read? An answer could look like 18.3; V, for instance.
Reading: 20; V
